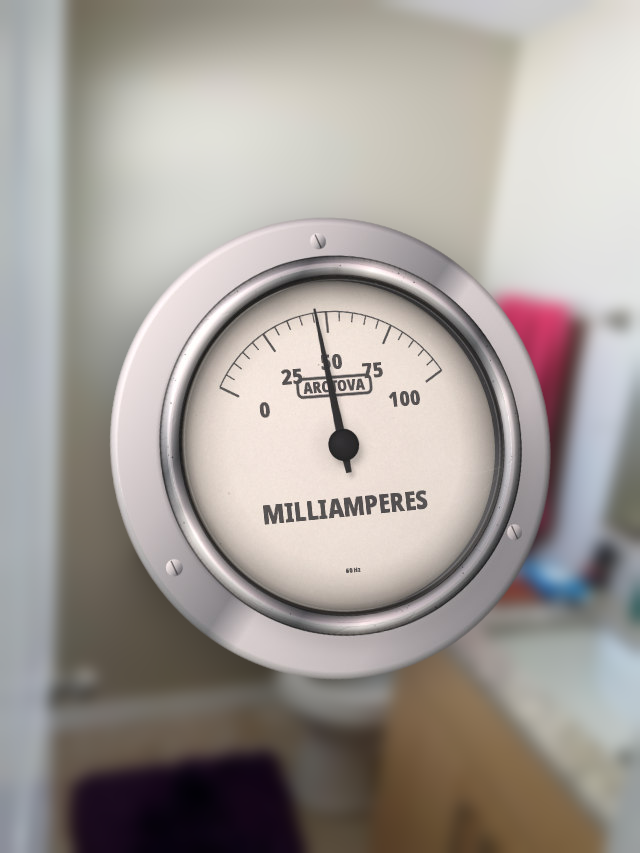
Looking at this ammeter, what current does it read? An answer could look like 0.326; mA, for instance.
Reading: 45; mA
